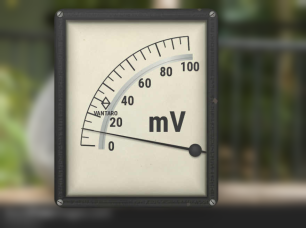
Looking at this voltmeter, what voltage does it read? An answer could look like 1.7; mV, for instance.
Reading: 10; mV
